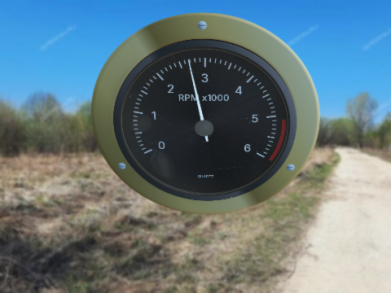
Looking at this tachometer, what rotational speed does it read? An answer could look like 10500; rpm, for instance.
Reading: 2700; rpm
